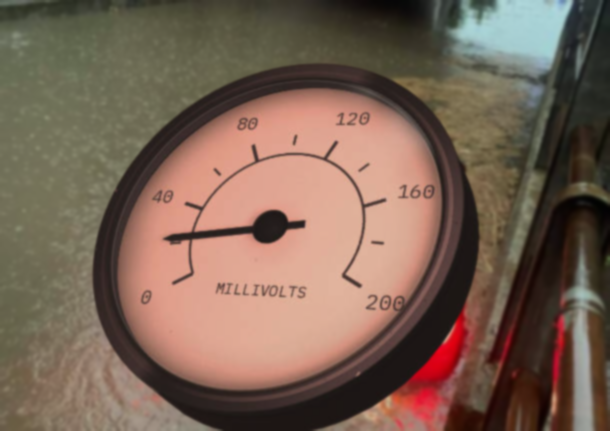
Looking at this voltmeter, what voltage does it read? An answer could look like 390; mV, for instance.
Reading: 20; mV
